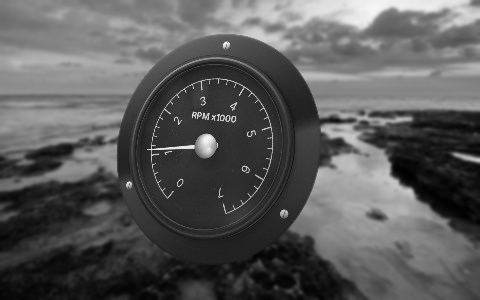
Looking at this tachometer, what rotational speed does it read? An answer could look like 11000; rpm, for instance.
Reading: 1100; rpm
